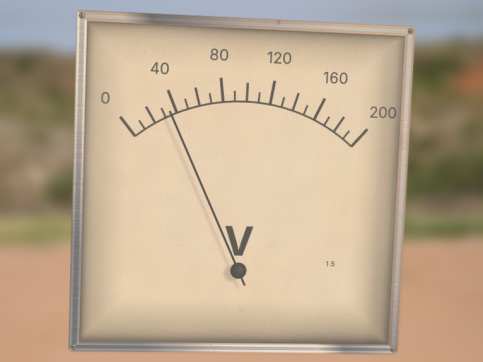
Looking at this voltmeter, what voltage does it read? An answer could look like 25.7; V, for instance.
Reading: 35; V
